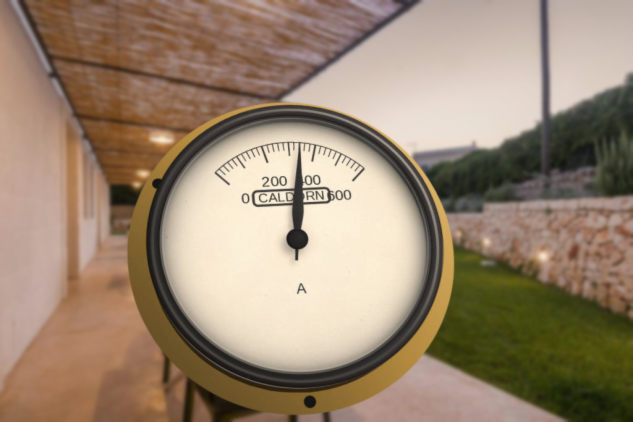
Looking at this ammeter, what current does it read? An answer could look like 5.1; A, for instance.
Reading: 340; A
